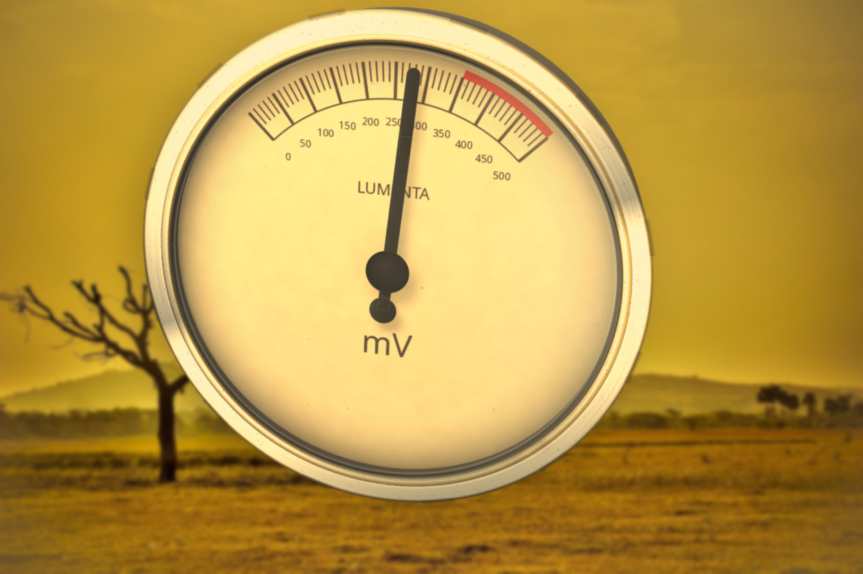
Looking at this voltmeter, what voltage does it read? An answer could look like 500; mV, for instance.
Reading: 280; mV
